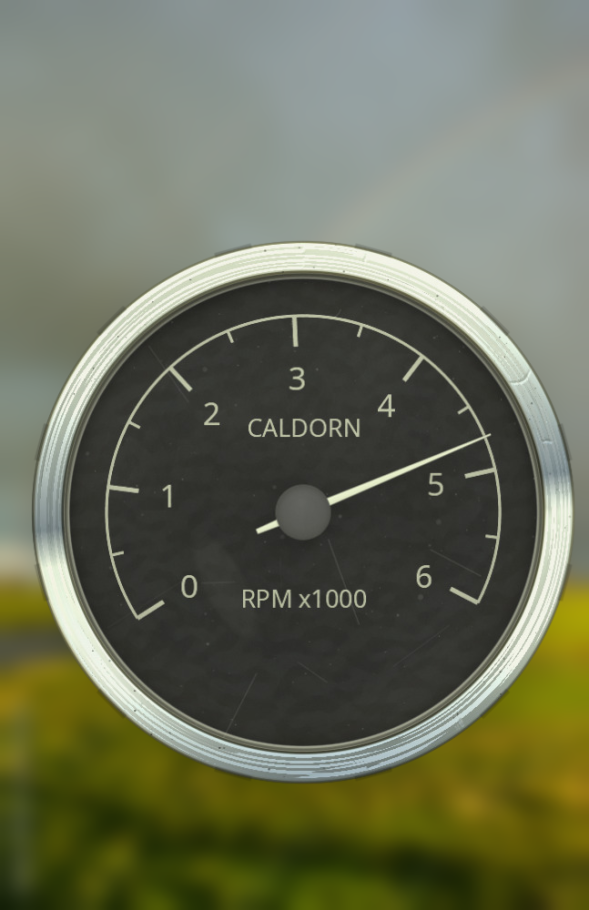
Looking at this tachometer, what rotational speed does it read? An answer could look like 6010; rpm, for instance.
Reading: 4750; rpm
